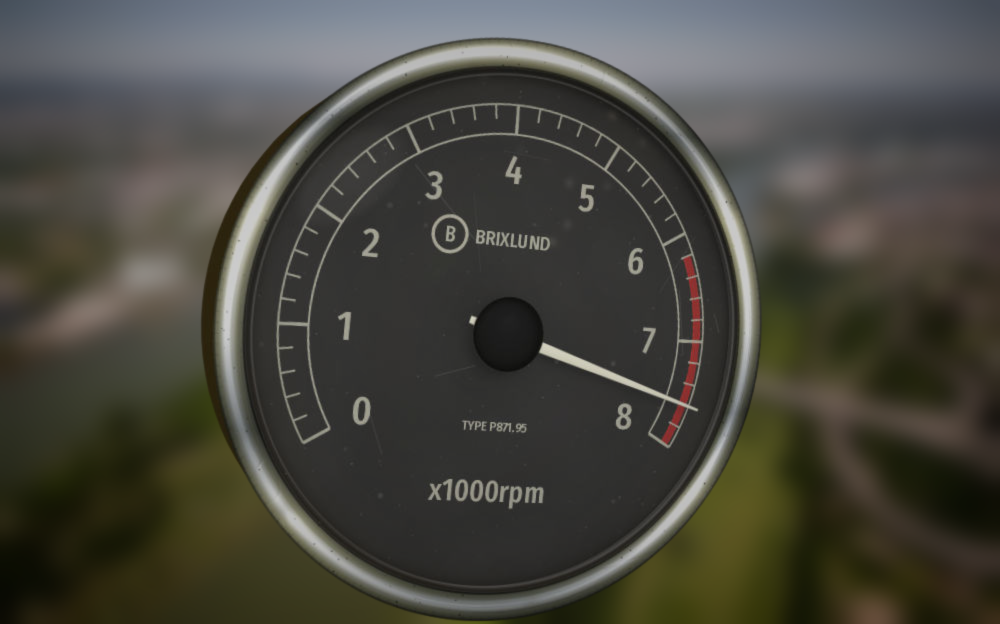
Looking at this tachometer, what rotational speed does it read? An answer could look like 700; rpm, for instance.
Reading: 7600; rpm
